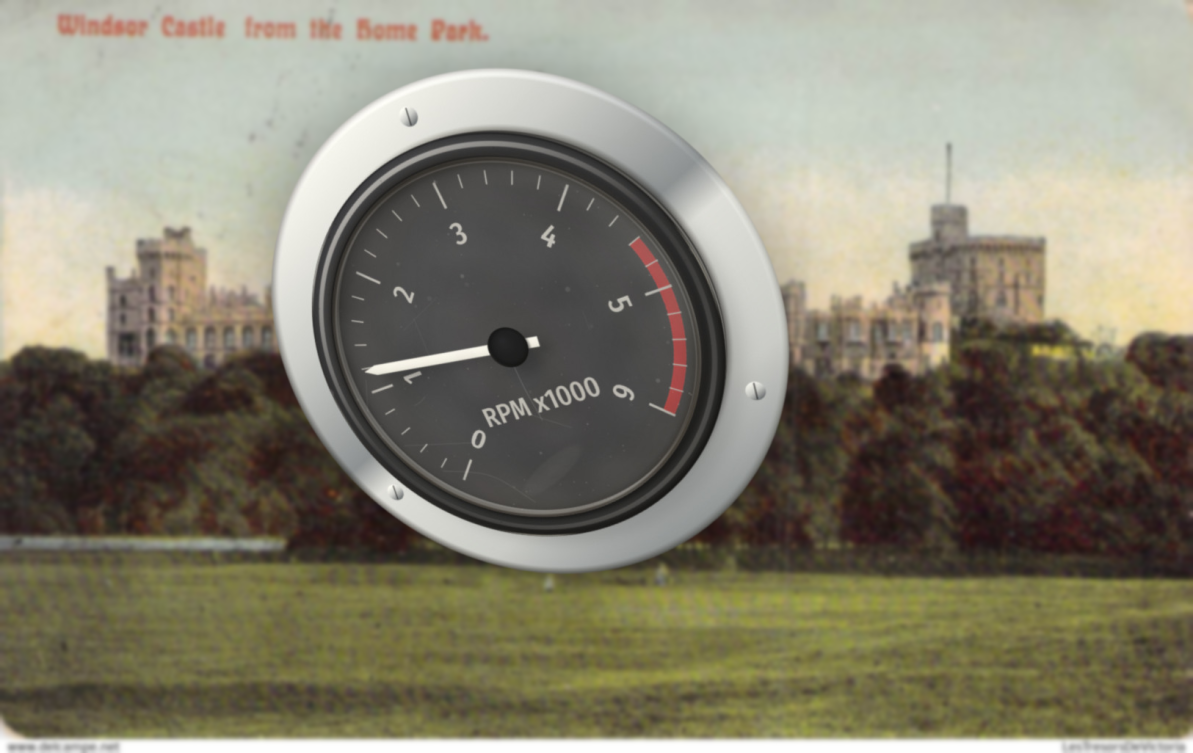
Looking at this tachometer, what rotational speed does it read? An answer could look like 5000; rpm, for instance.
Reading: 1200; rpm
